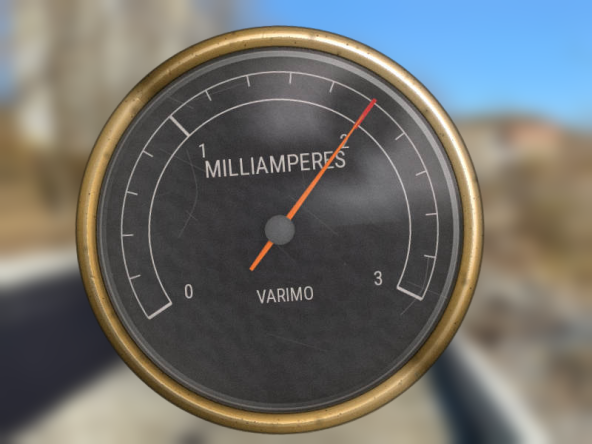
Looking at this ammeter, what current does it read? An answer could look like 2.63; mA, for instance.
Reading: 2; mA
